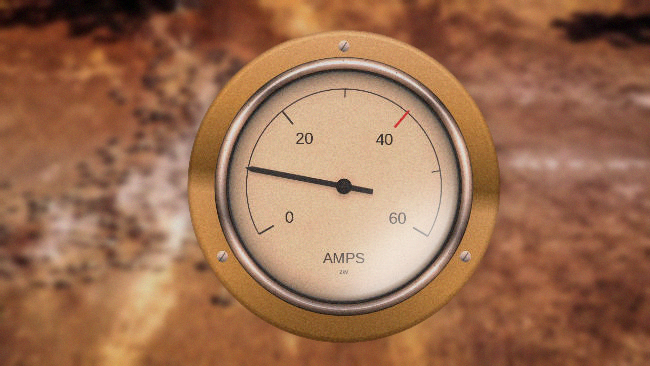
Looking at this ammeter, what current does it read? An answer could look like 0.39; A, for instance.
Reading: 10; A
